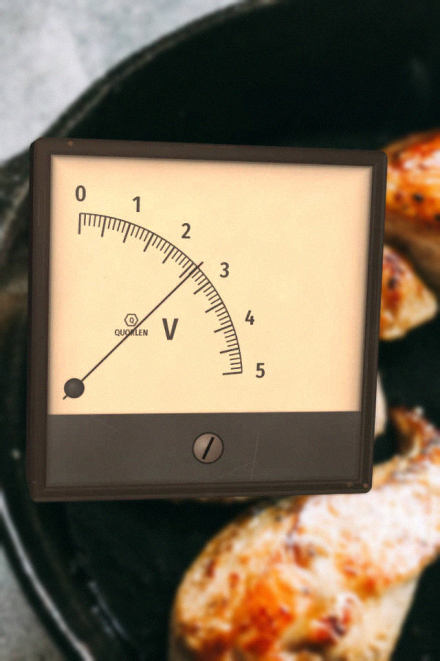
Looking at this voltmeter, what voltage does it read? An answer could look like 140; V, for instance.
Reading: 2.6; V
